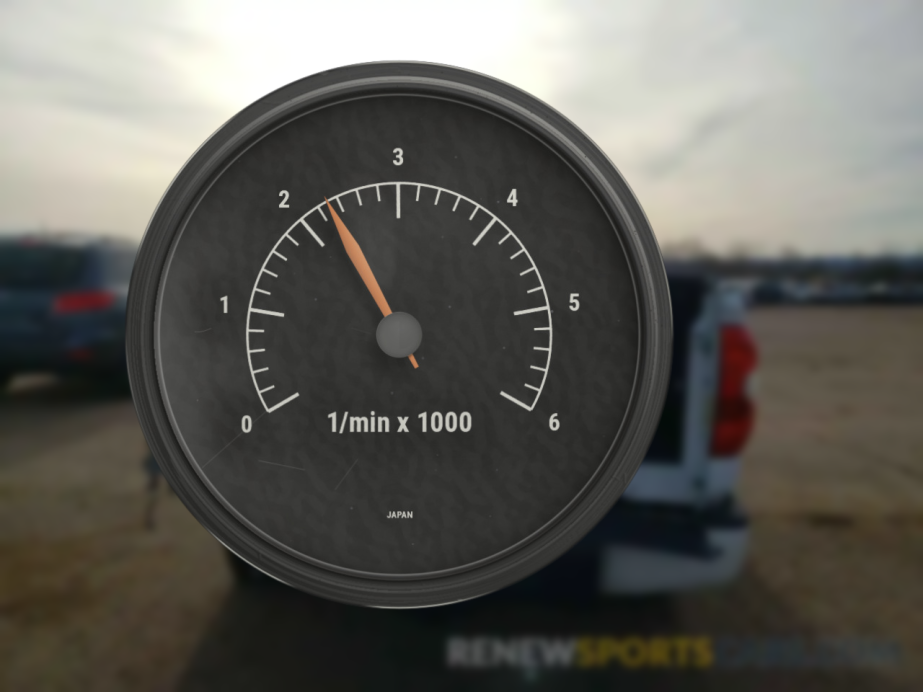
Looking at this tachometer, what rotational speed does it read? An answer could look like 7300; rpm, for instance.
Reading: 2300; rpm
